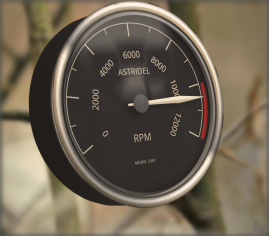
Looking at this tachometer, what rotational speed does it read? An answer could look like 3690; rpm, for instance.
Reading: 10500; rpm
